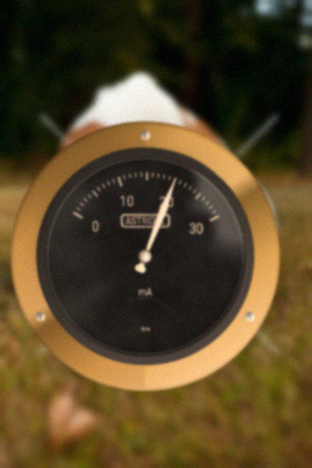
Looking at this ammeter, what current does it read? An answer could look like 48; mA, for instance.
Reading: 20; mA
